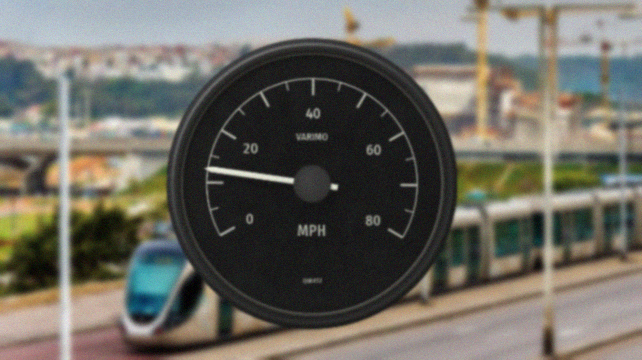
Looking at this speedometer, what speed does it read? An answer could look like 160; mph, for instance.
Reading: 12.5; mph
